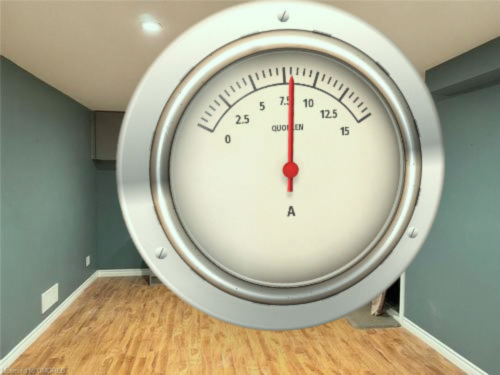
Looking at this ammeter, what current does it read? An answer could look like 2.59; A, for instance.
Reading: 8; A
